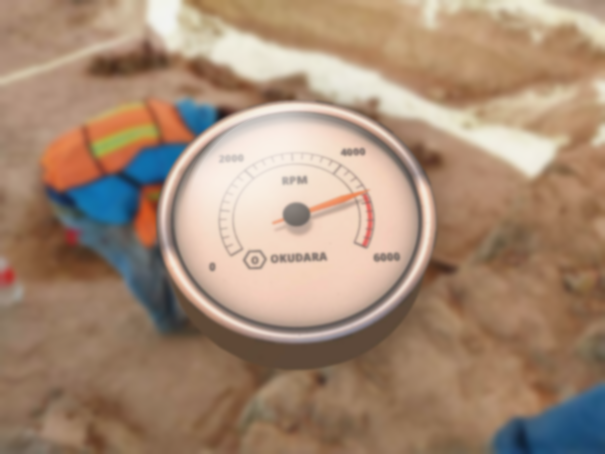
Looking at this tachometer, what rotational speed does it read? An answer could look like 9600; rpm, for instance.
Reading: 4800; rpm
